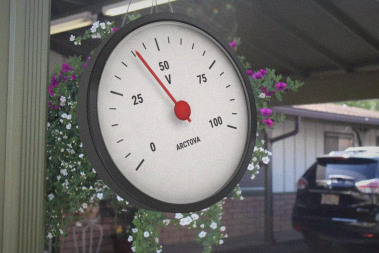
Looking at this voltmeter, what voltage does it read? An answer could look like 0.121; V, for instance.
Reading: 40; V
